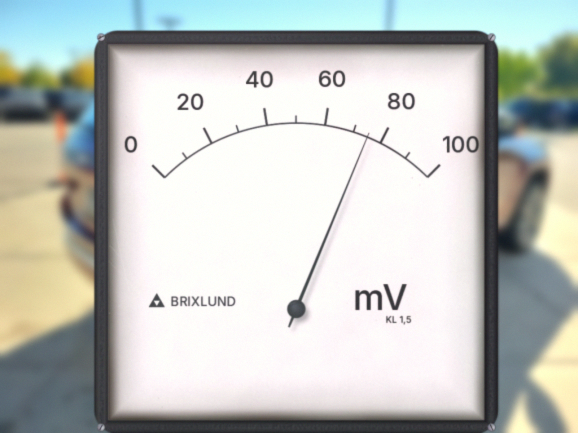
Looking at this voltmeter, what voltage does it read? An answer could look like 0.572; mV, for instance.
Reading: 75; mV
